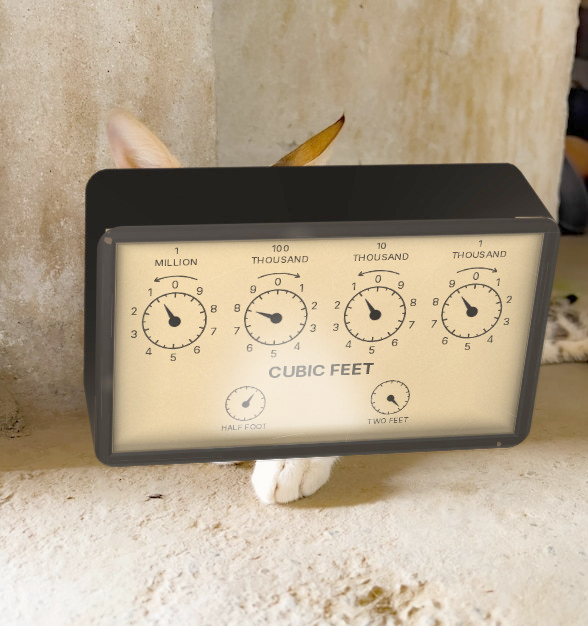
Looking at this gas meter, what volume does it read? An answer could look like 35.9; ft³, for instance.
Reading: 80900; ft³
